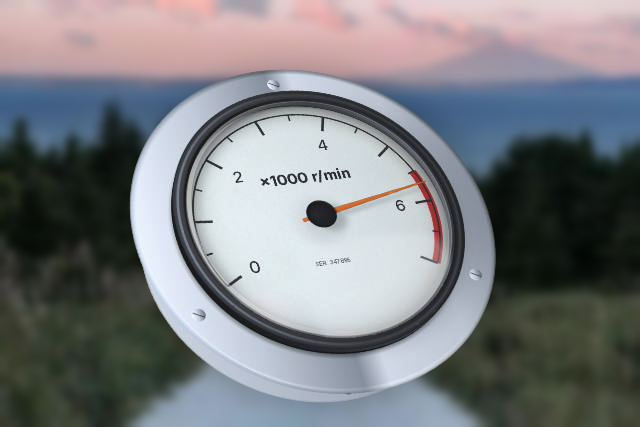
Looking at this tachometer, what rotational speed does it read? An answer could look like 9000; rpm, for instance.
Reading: 5750; rpm
